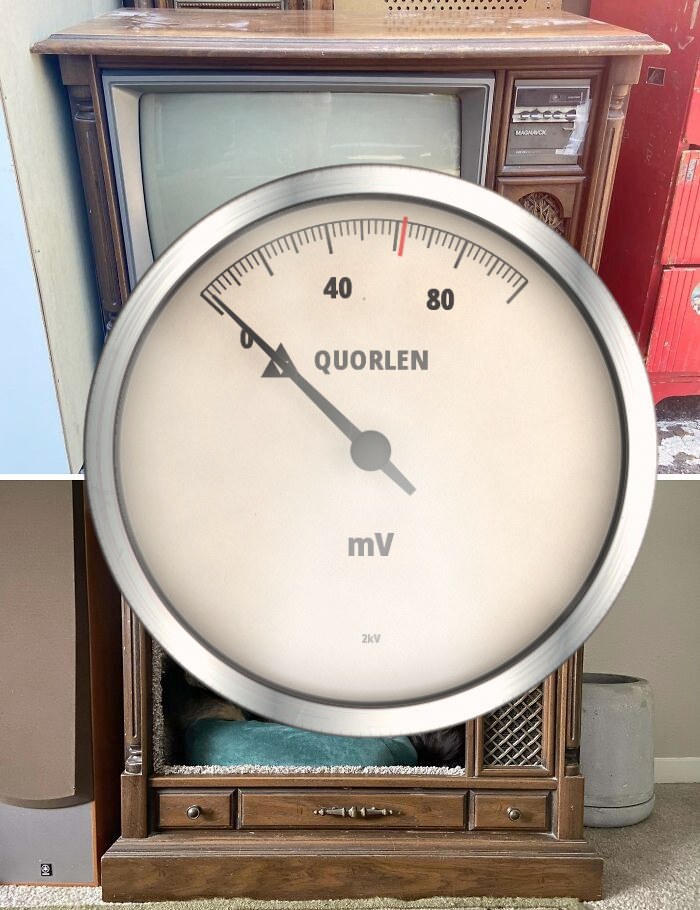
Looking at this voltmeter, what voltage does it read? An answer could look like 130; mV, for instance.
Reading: 2; mV
